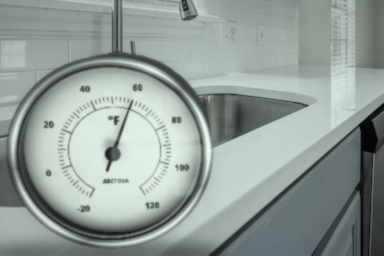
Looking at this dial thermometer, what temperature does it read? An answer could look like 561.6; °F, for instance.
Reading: 60; °F
